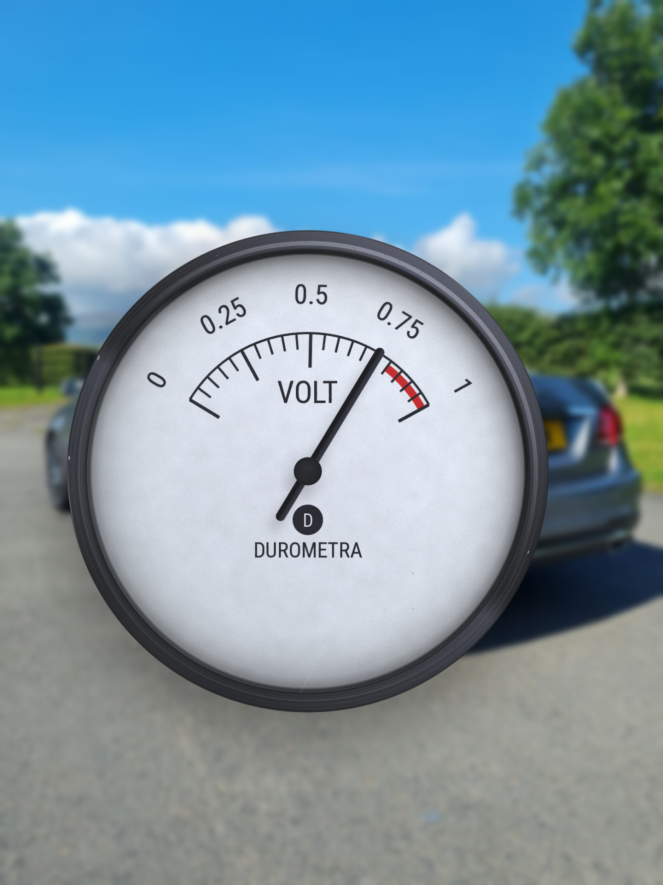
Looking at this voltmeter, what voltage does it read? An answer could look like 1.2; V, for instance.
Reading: 0.75; V
